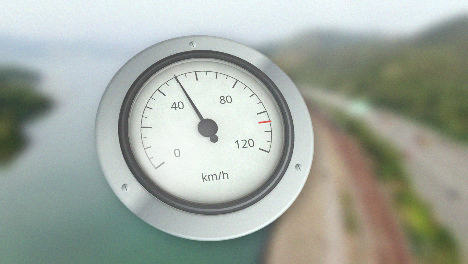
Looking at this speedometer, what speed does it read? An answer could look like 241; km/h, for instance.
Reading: 50; km/h
